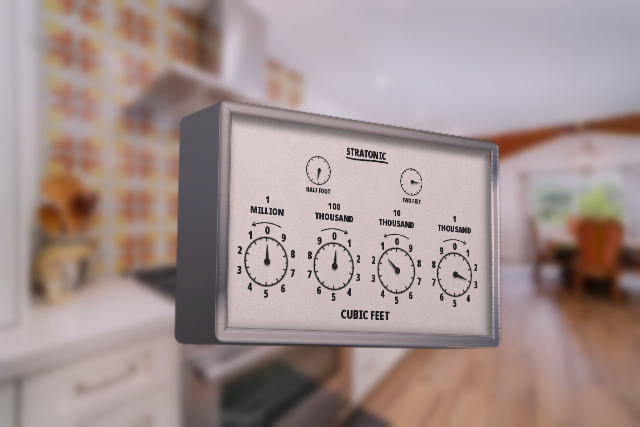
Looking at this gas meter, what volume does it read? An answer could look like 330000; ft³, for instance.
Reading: 1300; ft³
